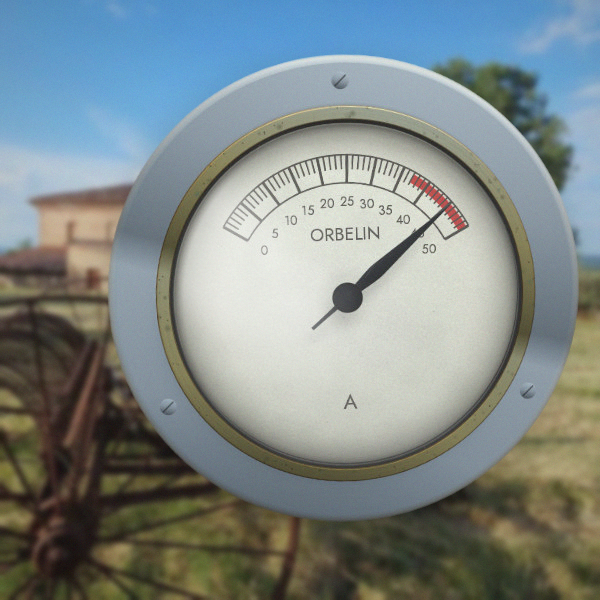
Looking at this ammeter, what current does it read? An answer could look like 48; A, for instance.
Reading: 45; A
